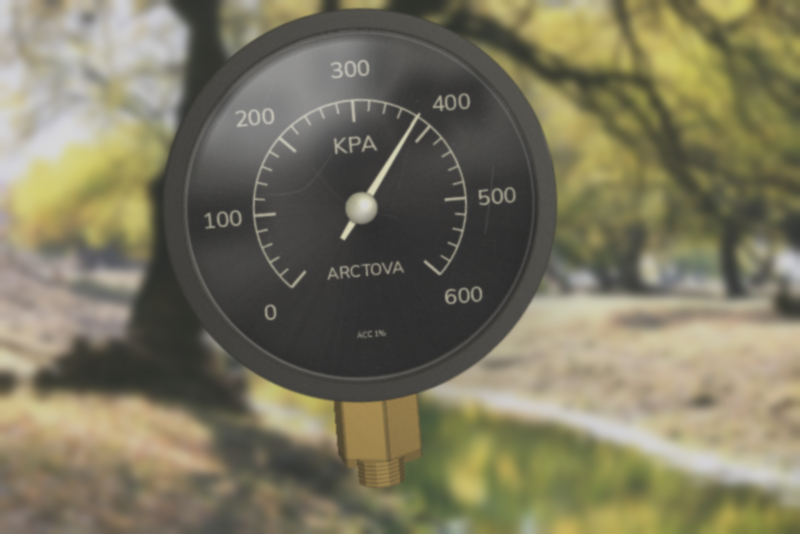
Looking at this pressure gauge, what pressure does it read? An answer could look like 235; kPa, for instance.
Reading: 380; kPa
